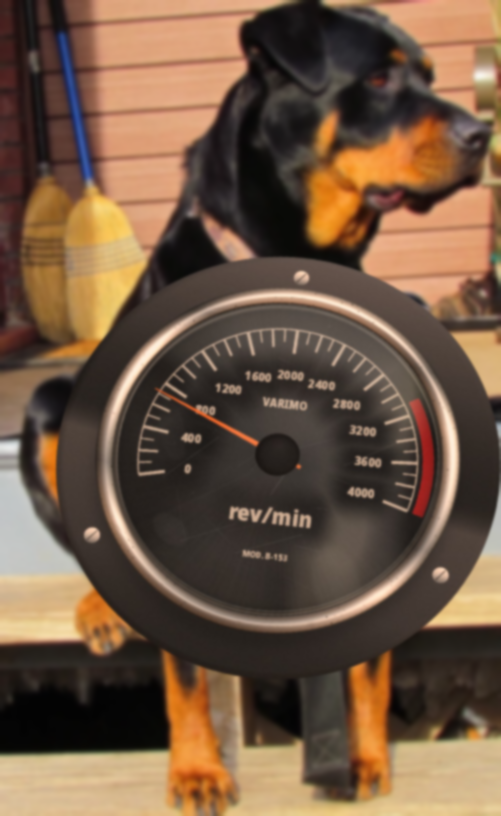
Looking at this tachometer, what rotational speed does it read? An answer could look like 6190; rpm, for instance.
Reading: 700; rpm
